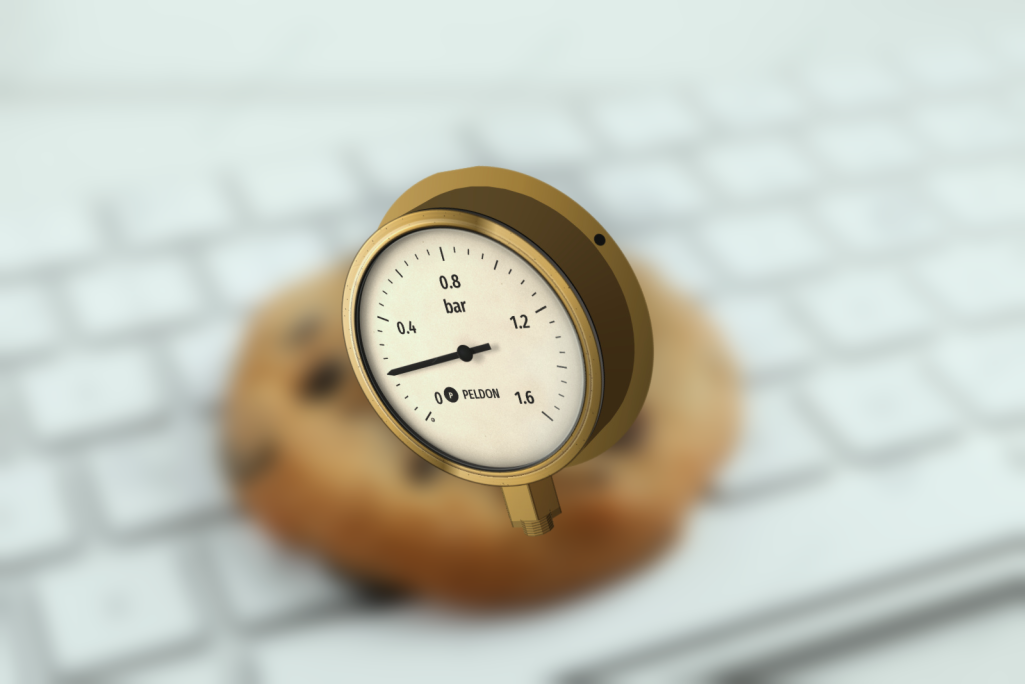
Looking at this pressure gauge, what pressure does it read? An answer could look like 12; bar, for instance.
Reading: 0.2; bar
